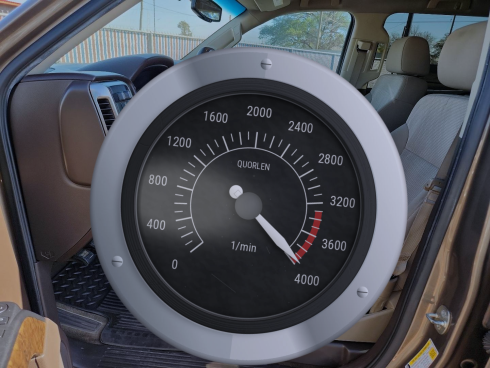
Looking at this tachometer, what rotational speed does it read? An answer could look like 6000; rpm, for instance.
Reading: 3950; rpm
